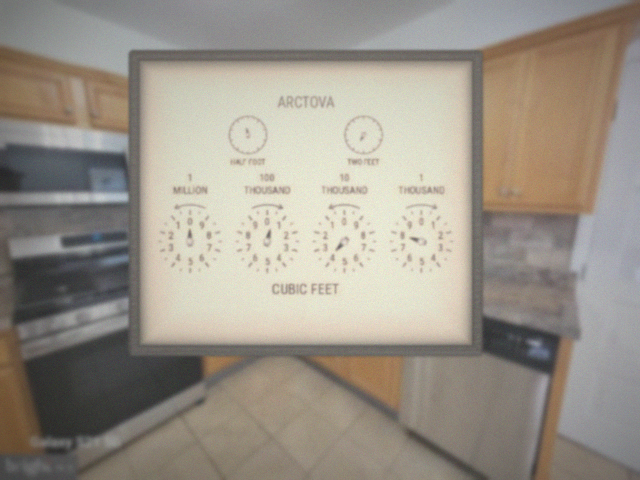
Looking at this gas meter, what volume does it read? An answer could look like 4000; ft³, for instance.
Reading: 3800; ft³
